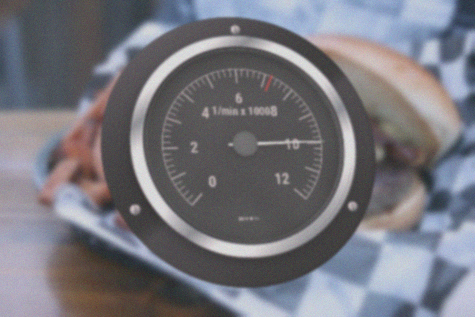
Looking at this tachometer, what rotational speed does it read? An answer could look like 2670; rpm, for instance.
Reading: 10000; rpm
